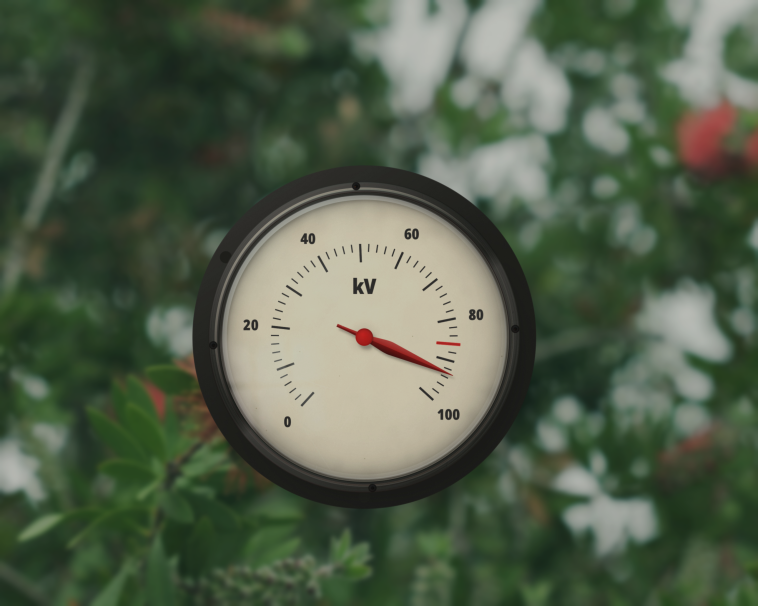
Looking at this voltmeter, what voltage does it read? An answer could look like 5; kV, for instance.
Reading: 93; kV
